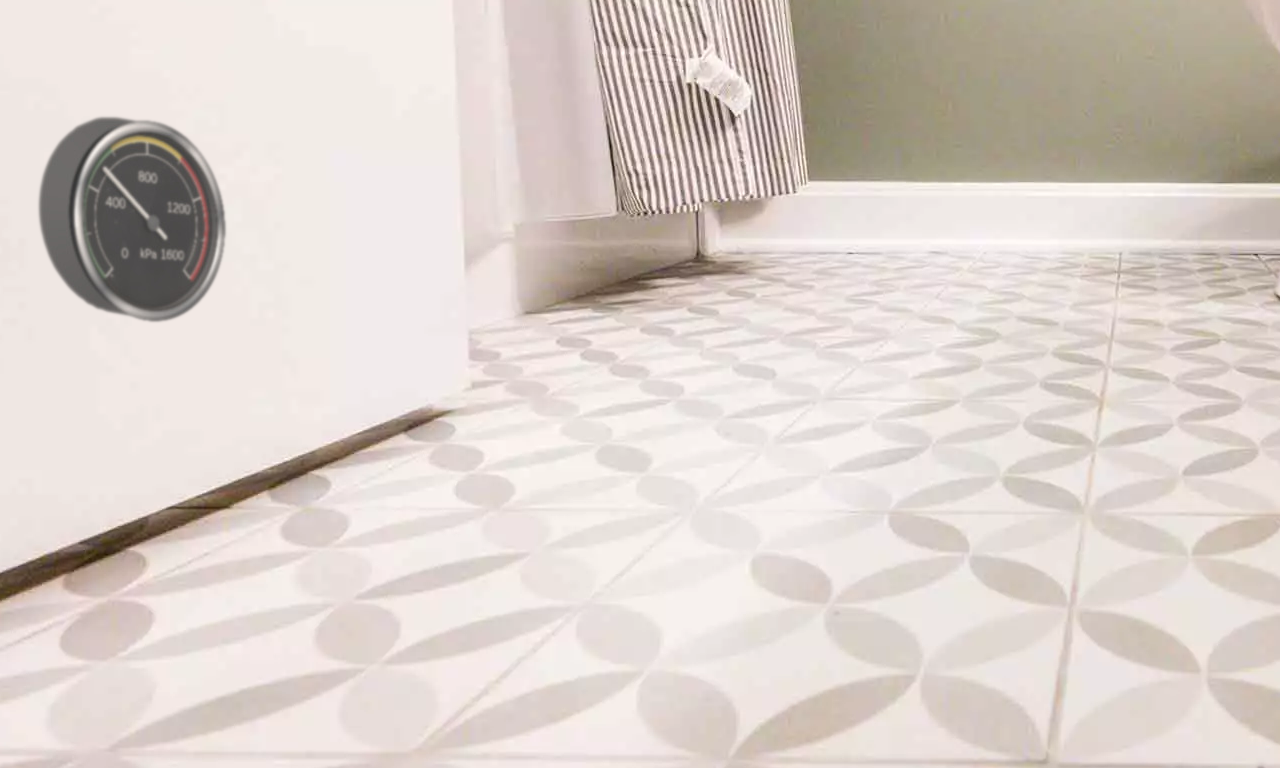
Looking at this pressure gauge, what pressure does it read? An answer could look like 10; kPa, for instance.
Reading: 500; kPa
